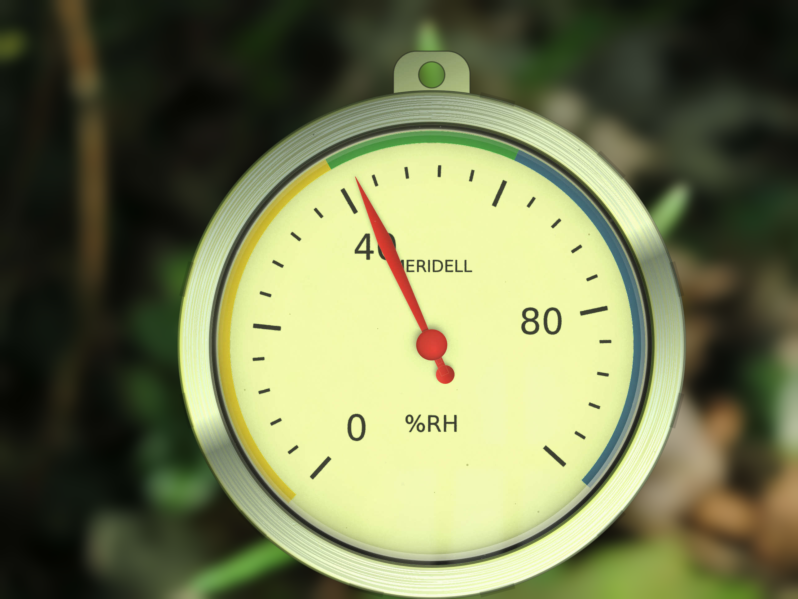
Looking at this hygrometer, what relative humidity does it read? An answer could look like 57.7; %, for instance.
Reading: 42; %
